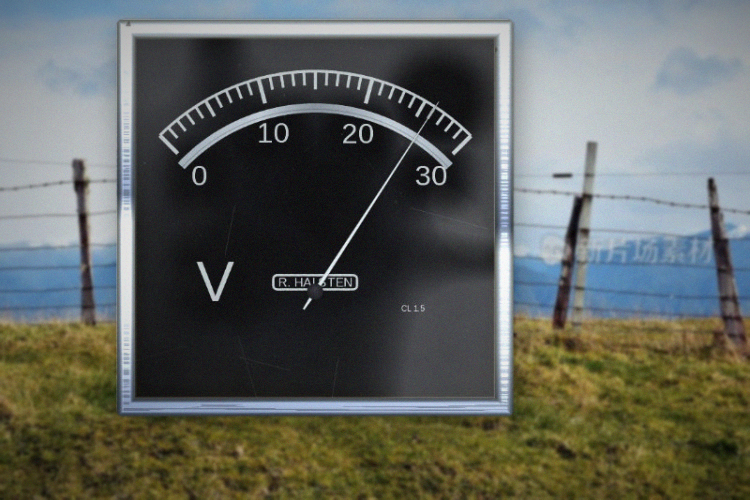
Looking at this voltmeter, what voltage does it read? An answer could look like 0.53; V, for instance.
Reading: 26; V
